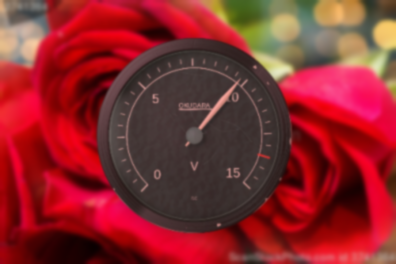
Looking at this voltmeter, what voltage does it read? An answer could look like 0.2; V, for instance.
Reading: 9.75; V
